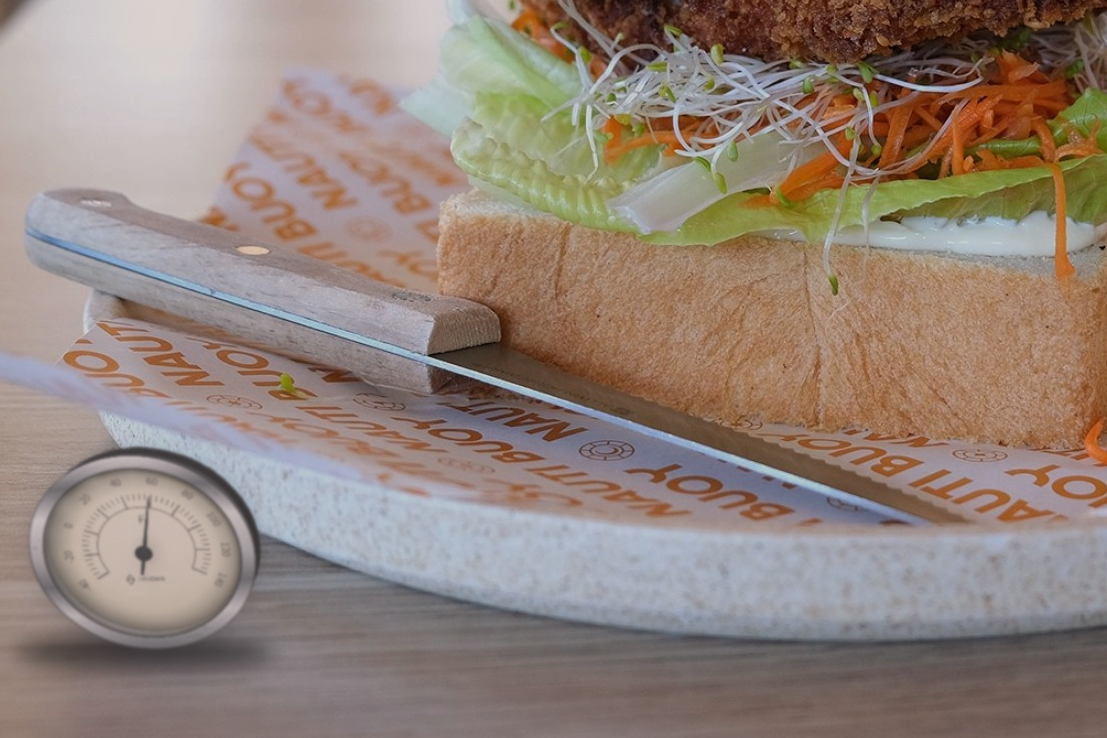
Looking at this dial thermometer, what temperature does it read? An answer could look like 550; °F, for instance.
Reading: 60; °F
